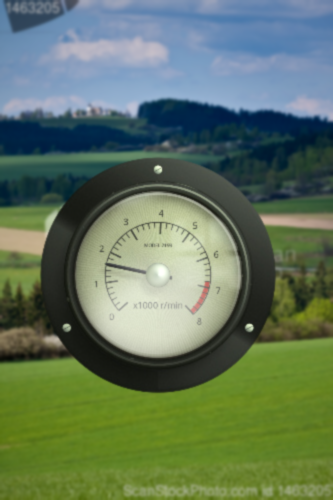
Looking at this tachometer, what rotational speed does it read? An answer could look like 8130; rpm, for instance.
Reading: 1600; rpm
